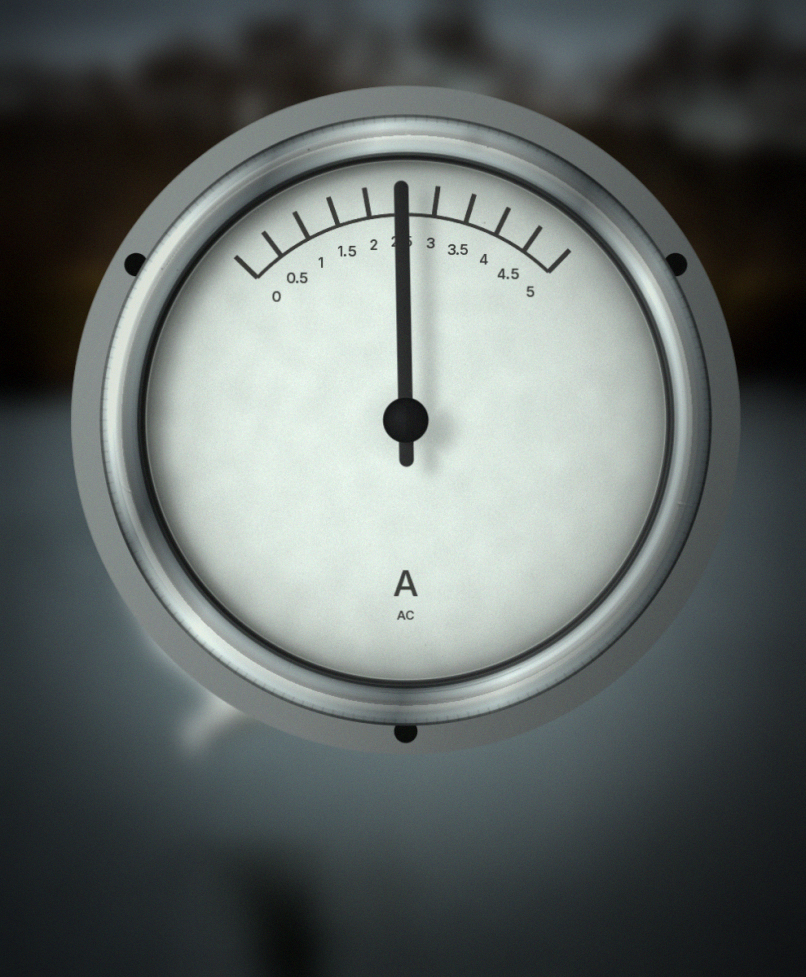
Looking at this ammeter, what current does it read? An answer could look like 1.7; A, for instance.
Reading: 2.5; A
